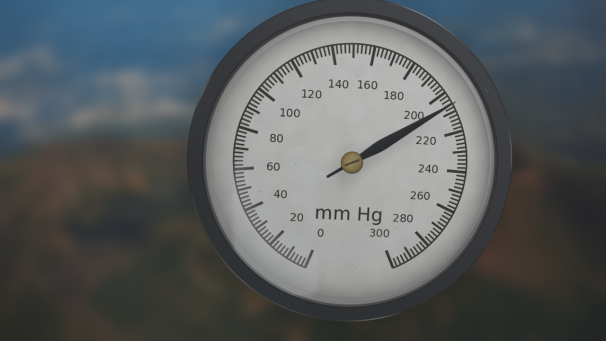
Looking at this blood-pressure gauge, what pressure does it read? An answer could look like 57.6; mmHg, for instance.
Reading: 206; mmHg
